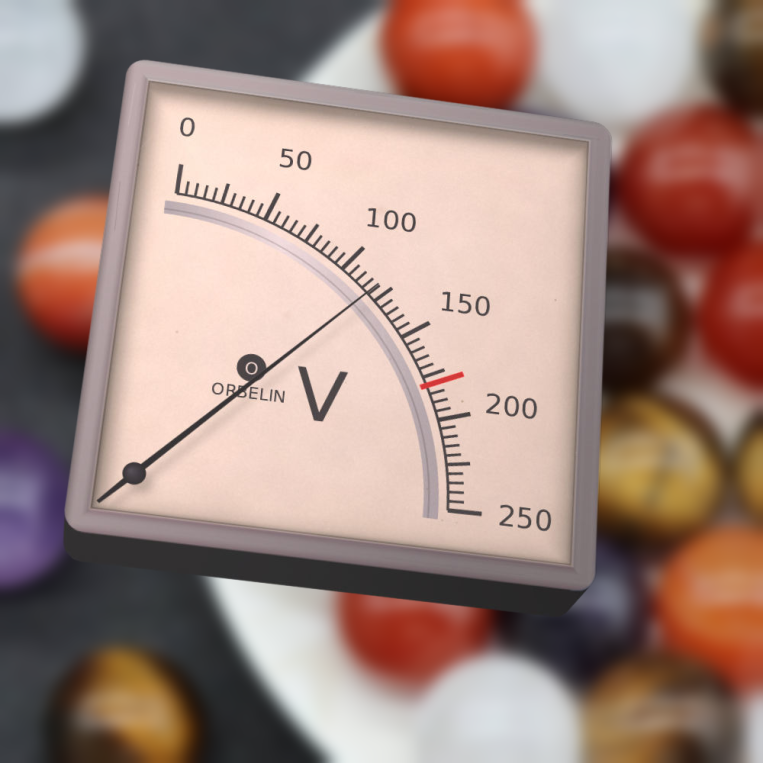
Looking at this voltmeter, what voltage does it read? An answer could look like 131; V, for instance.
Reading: 120; V
